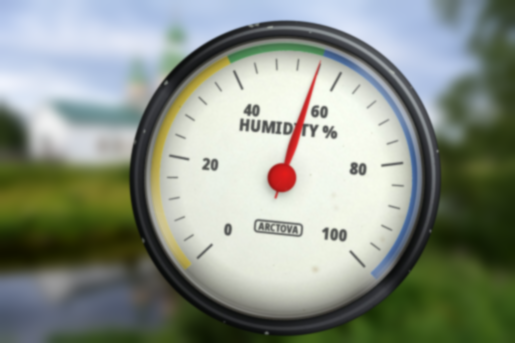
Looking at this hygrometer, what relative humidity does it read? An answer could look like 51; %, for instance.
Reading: 56; %
